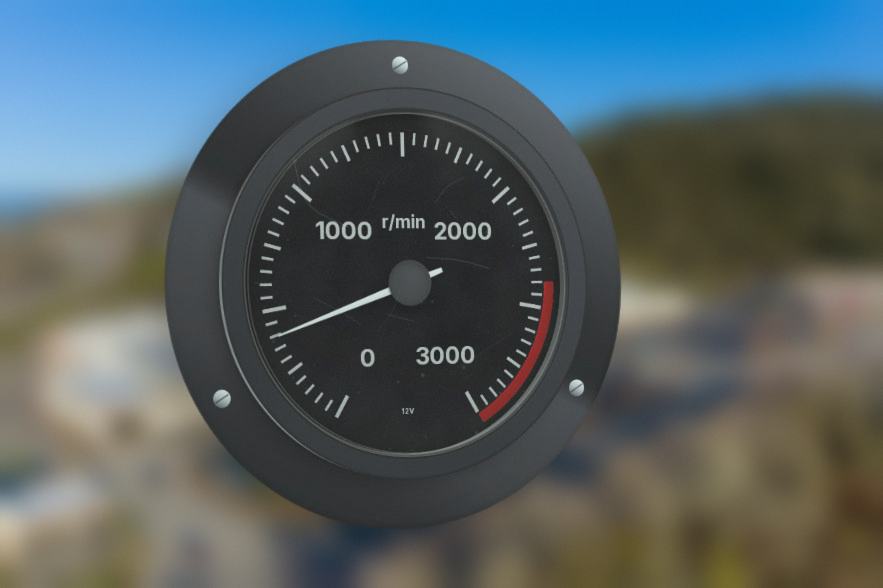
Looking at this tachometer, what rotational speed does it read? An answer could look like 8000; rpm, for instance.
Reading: 400; rpm
